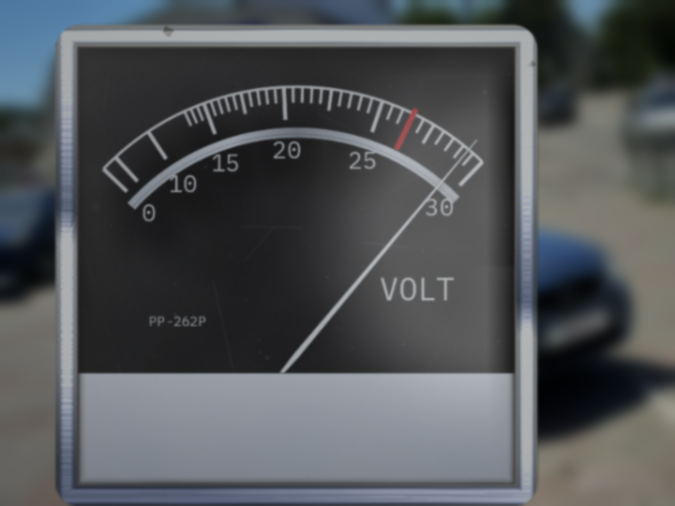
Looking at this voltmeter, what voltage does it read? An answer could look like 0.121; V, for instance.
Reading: 29.25; V
